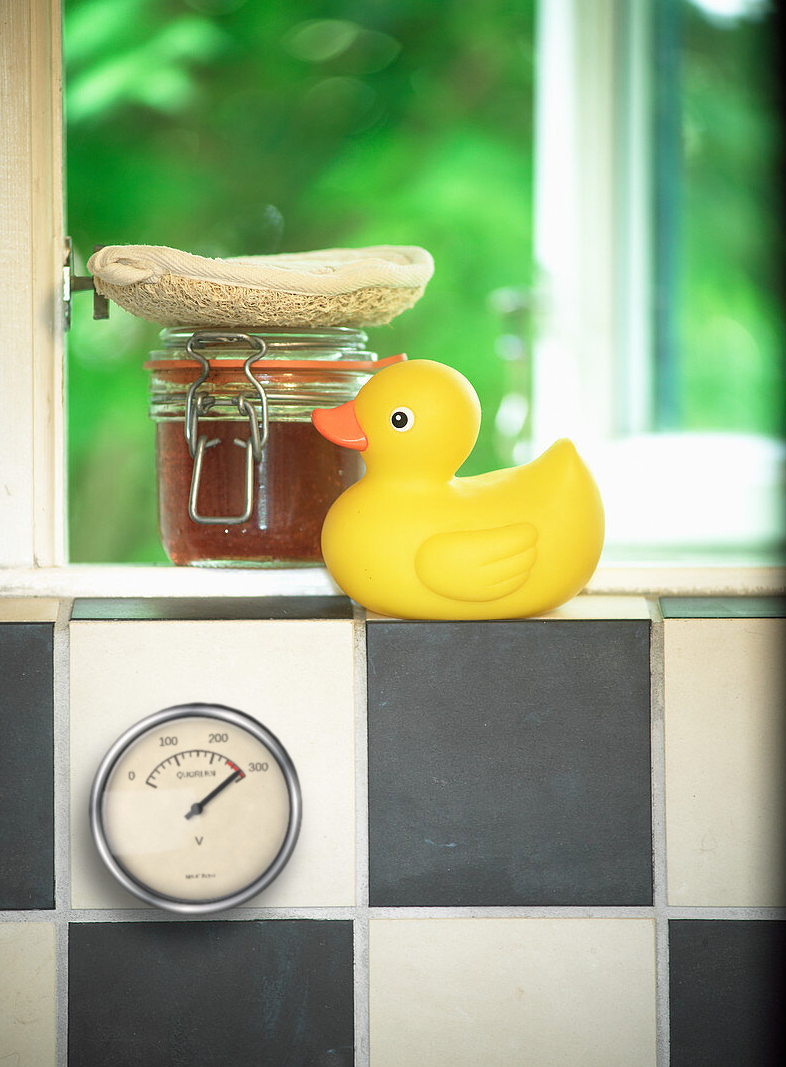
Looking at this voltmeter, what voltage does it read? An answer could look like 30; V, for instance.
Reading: 280; V
